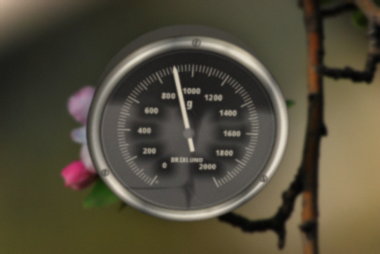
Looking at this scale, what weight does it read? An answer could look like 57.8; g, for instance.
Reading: 900; g
